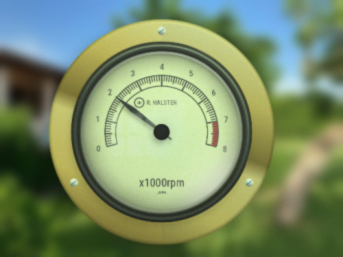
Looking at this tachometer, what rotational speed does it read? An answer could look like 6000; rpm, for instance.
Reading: 2000; rpm
